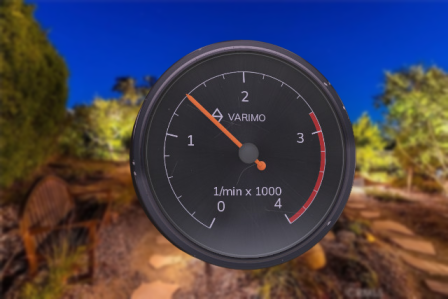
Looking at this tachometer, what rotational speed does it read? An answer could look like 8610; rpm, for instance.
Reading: 1400; rpm
